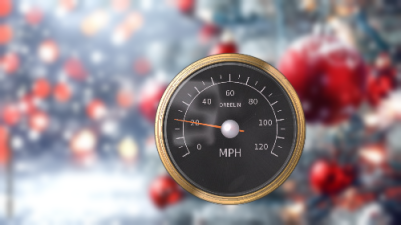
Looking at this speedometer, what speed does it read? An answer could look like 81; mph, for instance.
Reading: 20; mph
